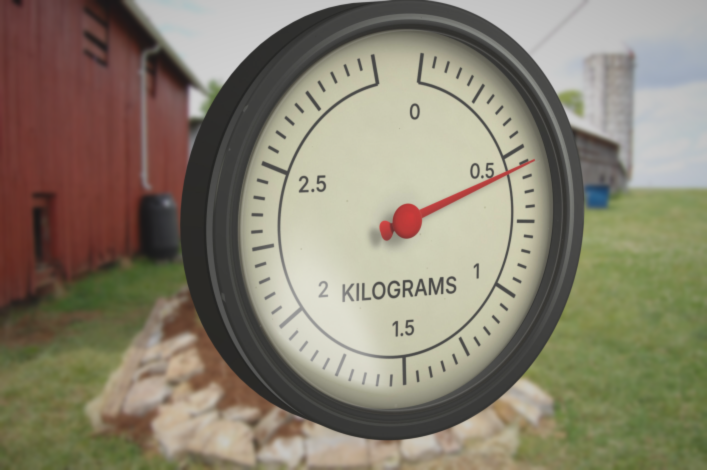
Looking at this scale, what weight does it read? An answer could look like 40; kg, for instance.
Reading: 0.55; kg
